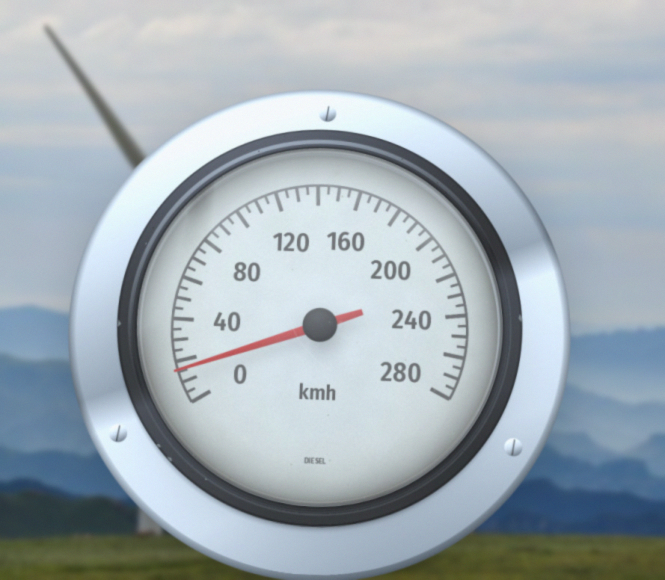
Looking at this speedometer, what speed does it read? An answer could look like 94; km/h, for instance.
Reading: 15; km/h
